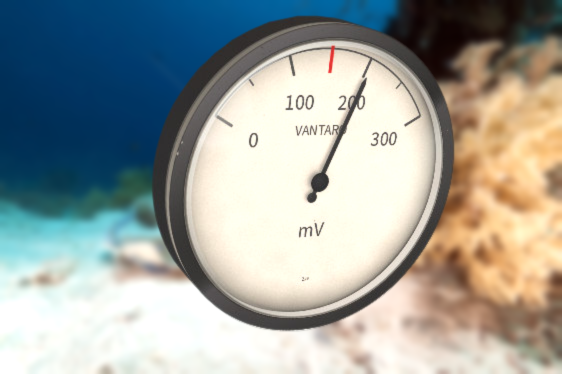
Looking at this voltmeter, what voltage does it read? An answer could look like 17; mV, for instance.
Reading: 200; mV
